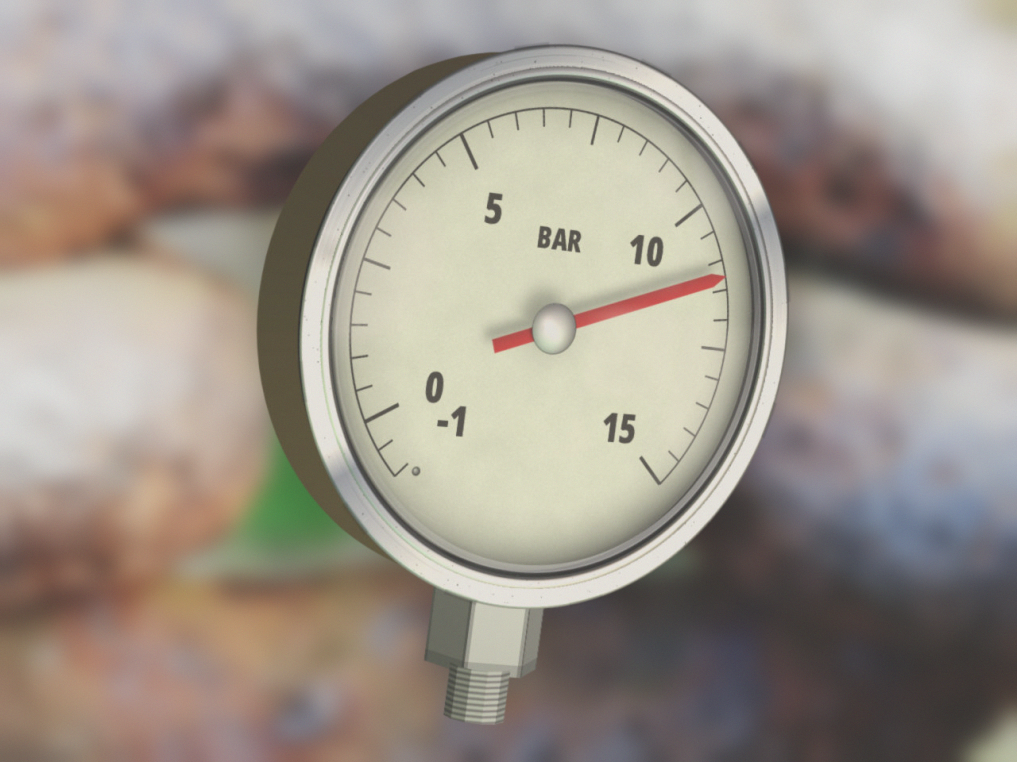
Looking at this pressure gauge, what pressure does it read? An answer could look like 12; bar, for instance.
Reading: 11.25; bar
